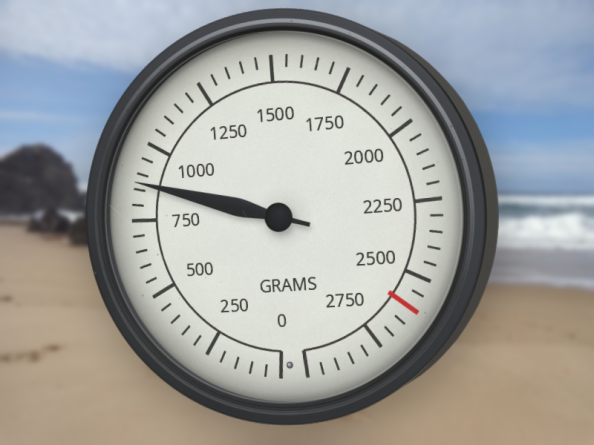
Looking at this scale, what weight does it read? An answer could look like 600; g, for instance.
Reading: 875; g
